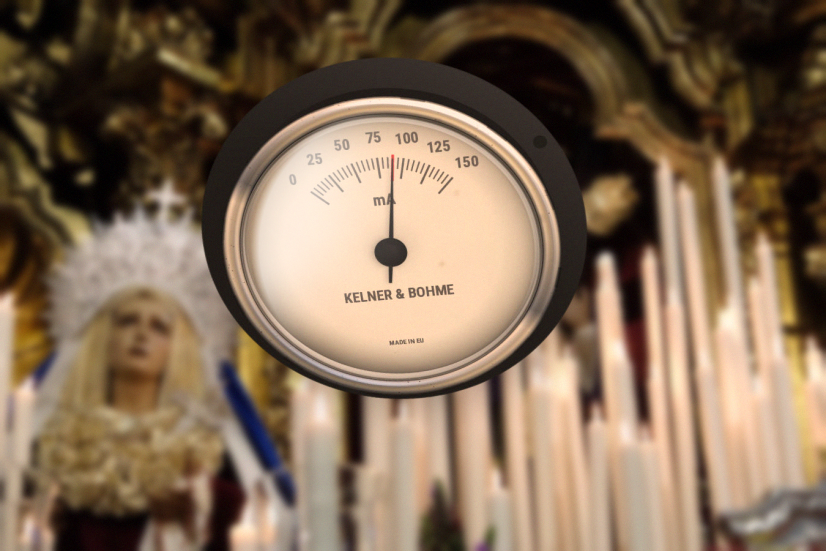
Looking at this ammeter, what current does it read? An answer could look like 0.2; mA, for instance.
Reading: 90; mA
